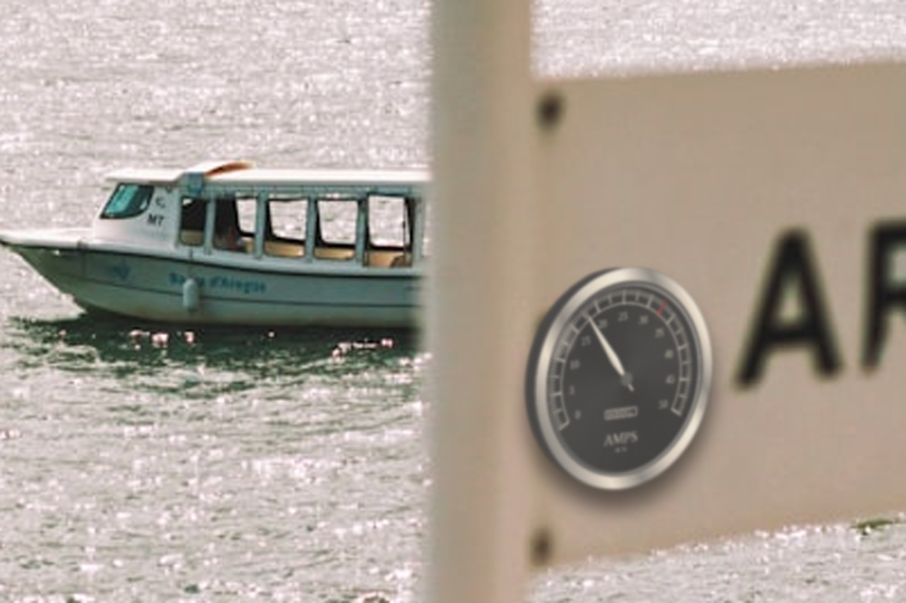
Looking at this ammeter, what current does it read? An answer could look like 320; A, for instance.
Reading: 17.5; A
